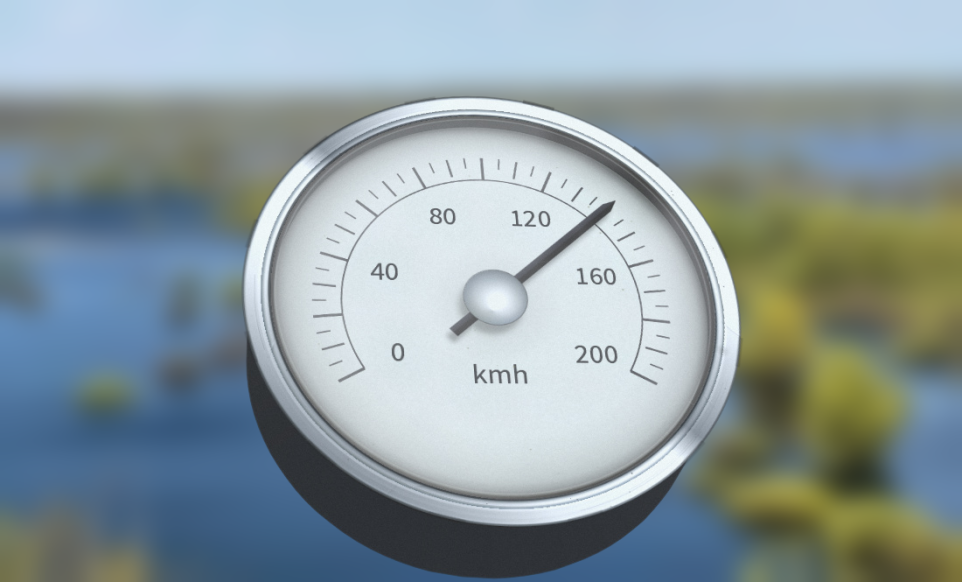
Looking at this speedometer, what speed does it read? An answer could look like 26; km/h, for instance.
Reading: 140; km/h
